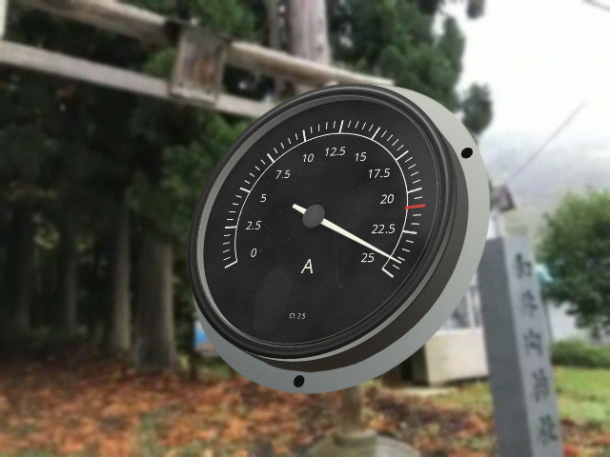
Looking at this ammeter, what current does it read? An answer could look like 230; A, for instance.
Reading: 24.25; A
